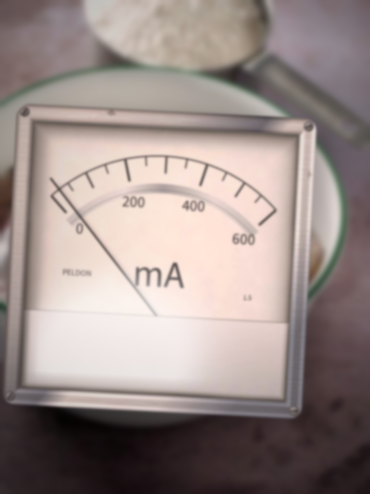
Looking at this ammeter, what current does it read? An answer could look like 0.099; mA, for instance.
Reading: 25; mA
